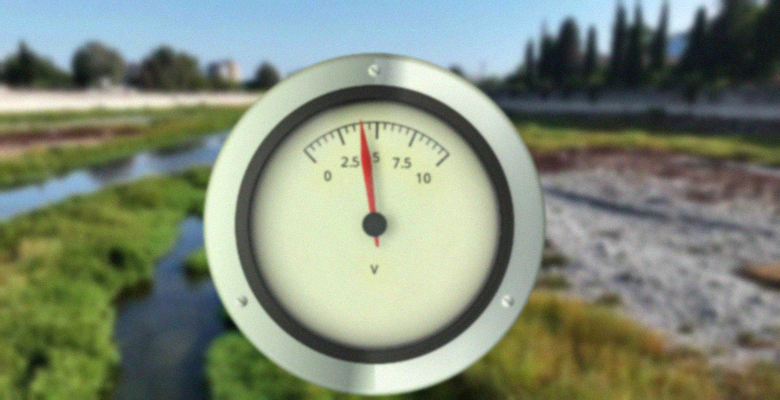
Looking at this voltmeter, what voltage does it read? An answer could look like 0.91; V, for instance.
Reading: 4; V
